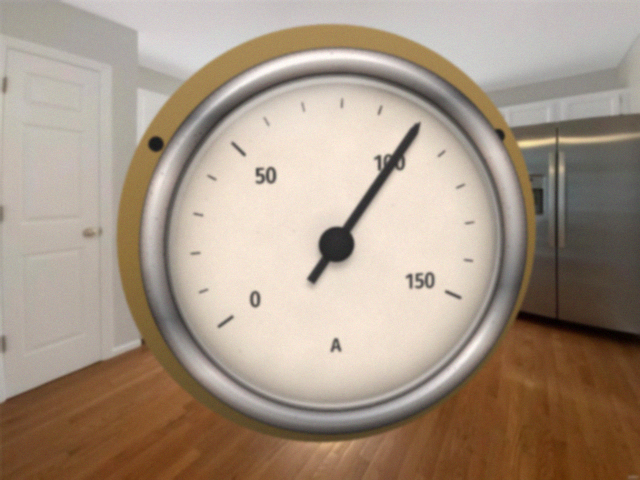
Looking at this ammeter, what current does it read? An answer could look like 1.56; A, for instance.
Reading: 100; A
